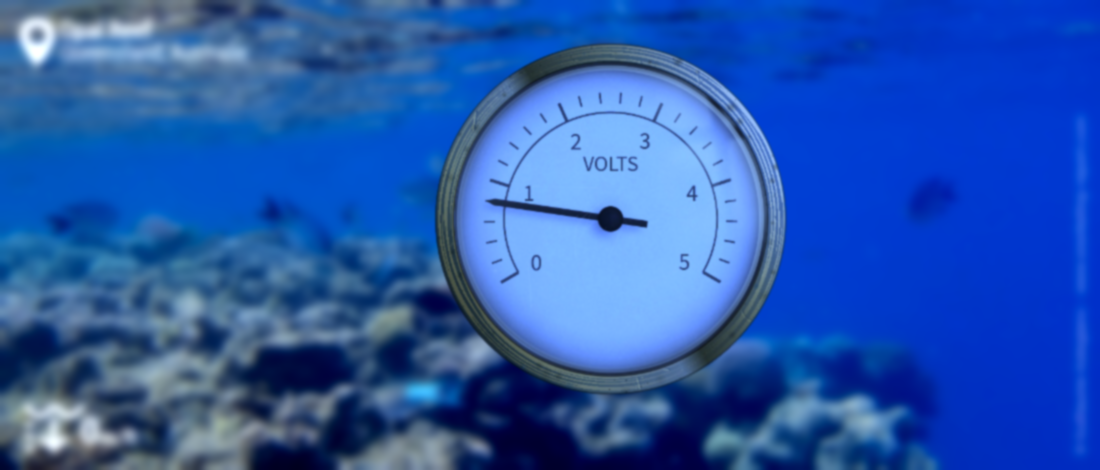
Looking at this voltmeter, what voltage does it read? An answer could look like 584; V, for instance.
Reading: 0.8; V
